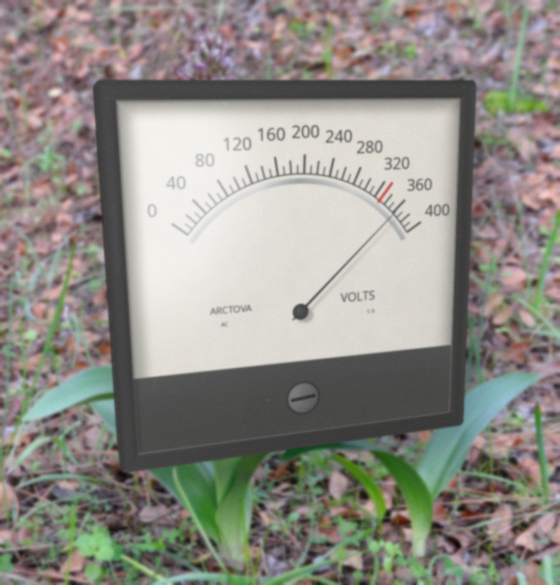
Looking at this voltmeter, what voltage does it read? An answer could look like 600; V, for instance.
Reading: 360; V
